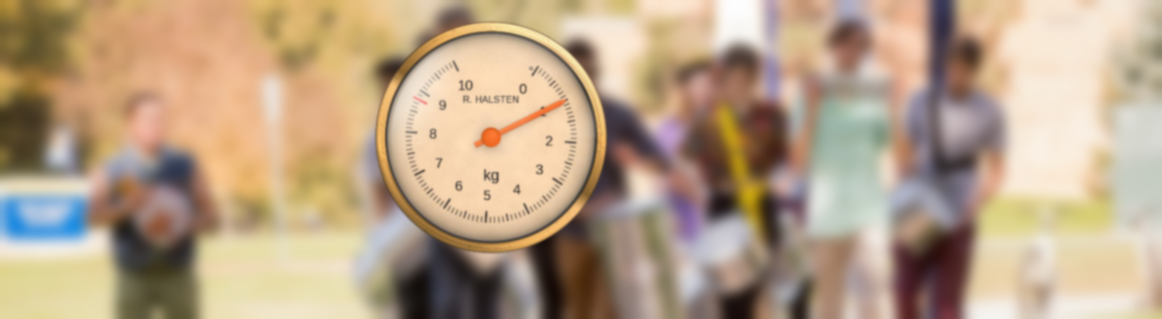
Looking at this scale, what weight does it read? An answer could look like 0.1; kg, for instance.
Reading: 1; kg
